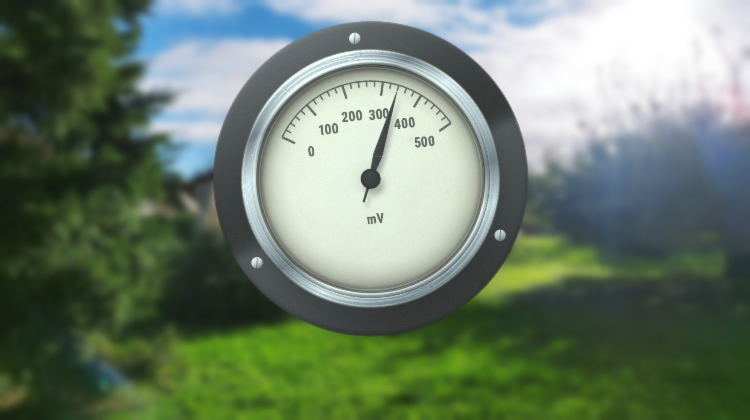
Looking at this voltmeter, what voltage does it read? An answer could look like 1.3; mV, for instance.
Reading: 340; mV
